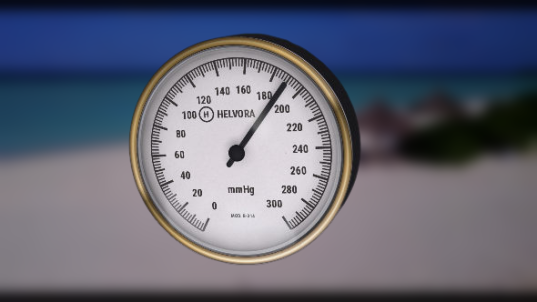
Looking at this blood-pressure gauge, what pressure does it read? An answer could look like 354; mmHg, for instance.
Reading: 190; mmHg
